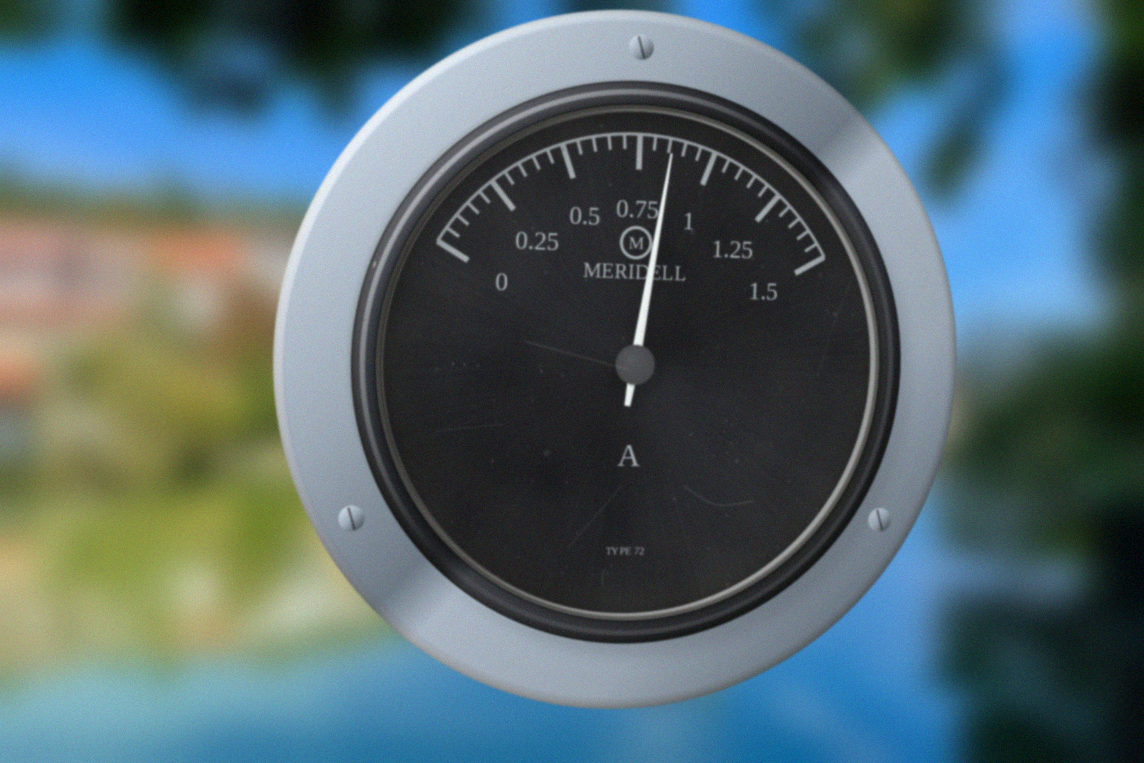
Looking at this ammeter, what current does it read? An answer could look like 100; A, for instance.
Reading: 0.85; A
